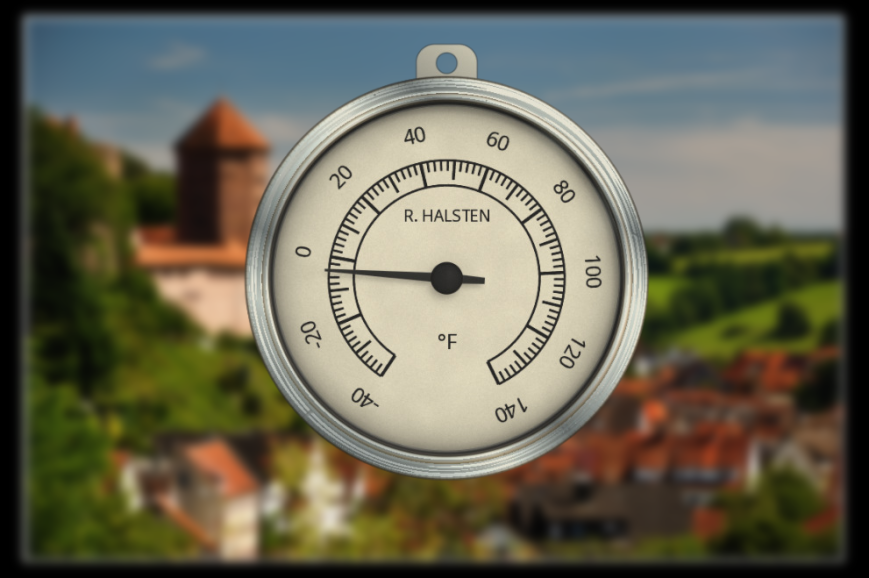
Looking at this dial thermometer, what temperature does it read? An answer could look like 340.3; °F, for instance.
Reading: -4; °F
